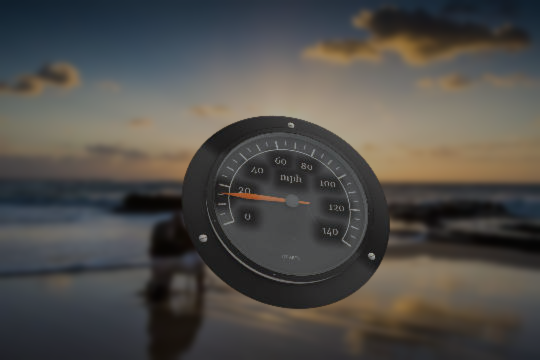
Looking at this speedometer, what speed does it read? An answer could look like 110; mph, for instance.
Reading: 15; mph
